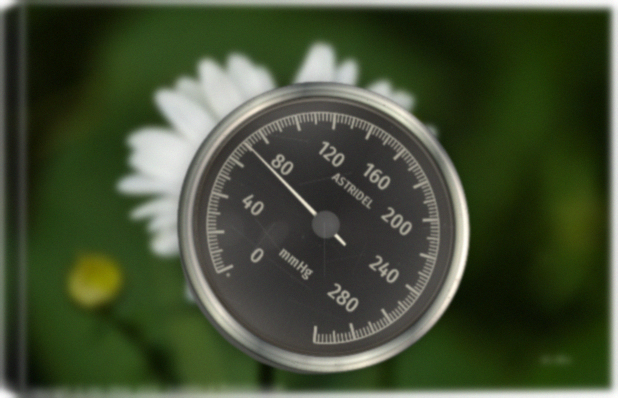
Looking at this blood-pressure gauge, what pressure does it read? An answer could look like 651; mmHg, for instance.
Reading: 70; mmHg
